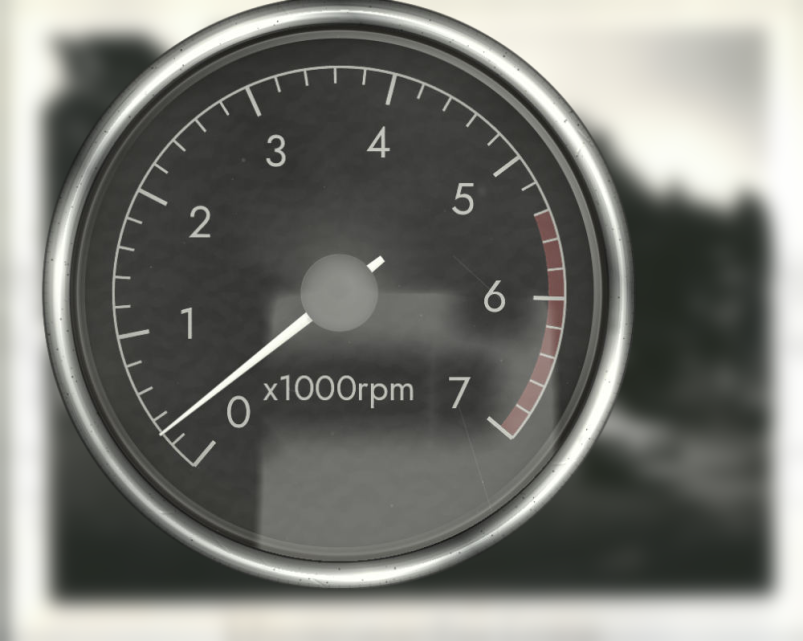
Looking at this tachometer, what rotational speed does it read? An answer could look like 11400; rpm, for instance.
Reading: 300; rpm
